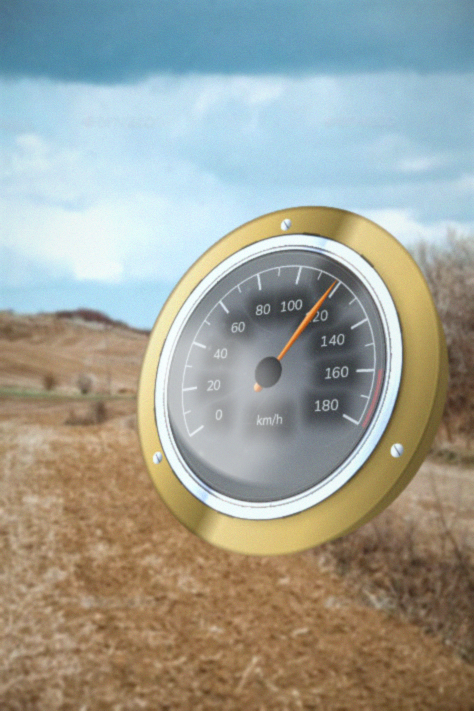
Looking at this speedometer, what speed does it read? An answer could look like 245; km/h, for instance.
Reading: 120; km/h
